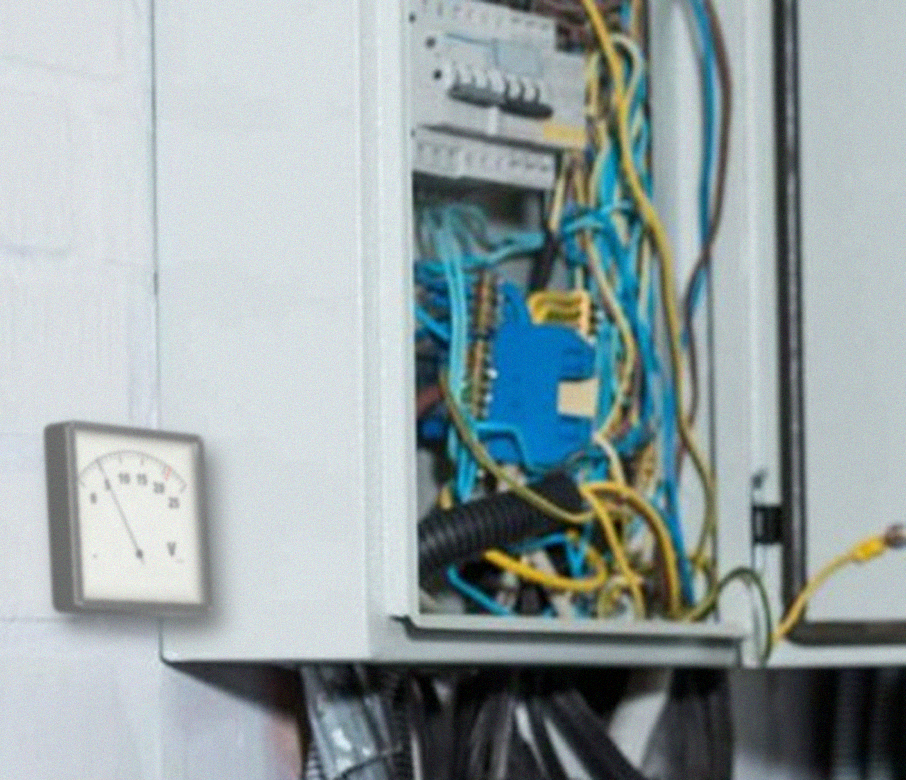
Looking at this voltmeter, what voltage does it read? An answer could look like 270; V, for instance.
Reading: 5; V
